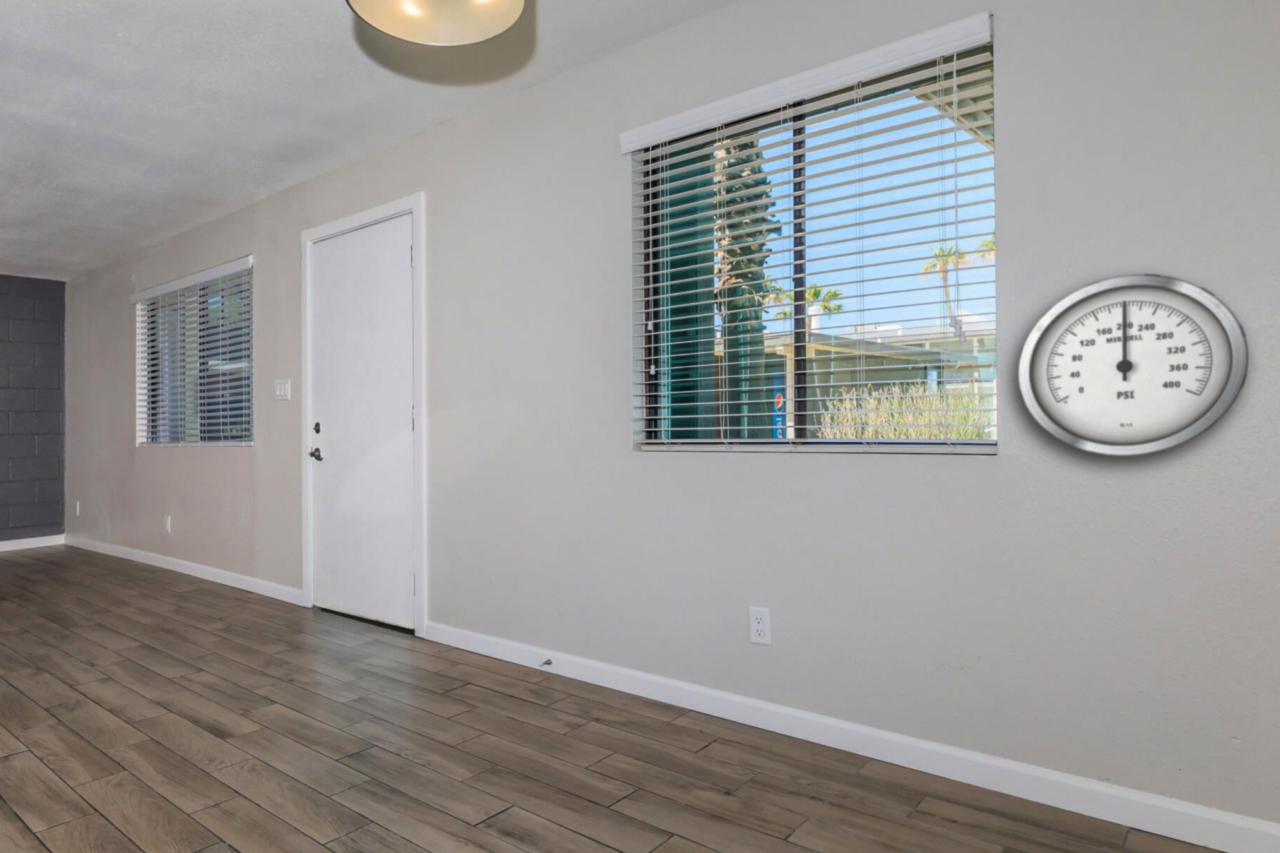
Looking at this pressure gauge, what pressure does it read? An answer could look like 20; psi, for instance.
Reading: 200; psi
